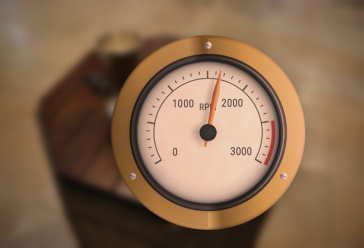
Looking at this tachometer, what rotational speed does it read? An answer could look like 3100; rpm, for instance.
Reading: 1650; rpm
